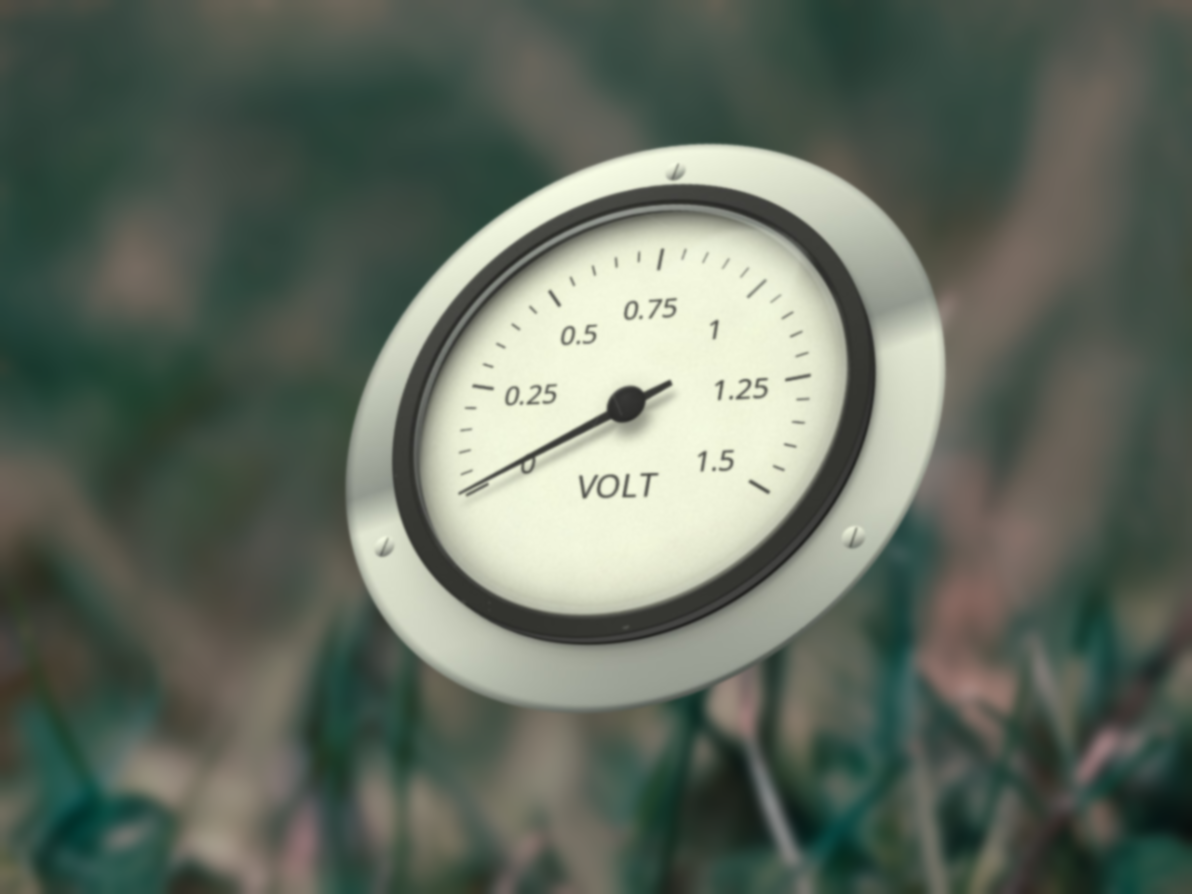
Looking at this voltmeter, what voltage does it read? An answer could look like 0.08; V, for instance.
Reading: 0; V
